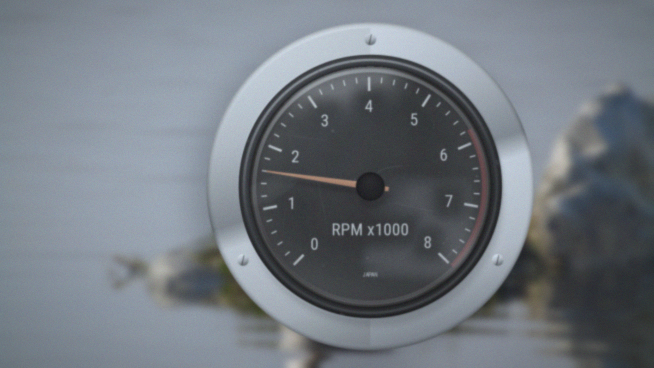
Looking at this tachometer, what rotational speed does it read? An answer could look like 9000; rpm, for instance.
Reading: 1600; rpm
